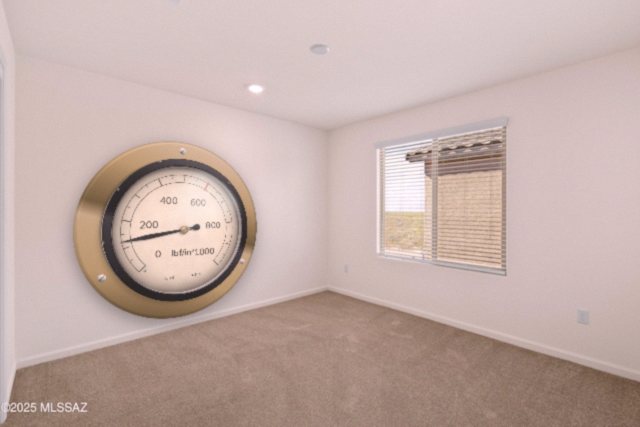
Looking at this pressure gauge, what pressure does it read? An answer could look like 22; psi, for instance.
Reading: 125; psi
